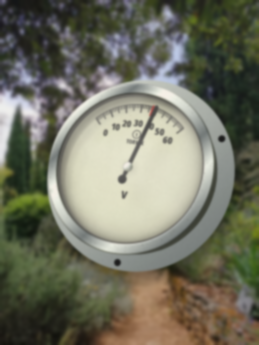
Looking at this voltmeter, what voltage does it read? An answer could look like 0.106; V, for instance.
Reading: 40; V
